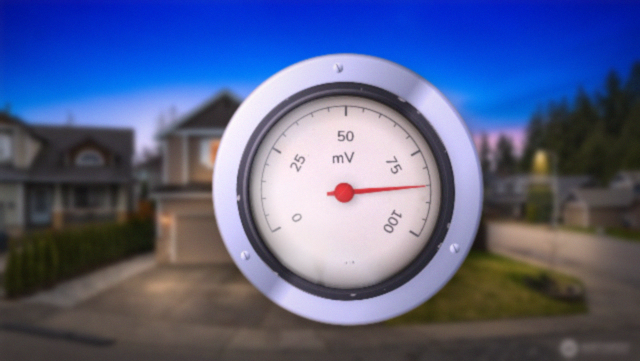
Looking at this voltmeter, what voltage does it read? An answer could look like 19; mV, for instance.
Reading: 85; mV
